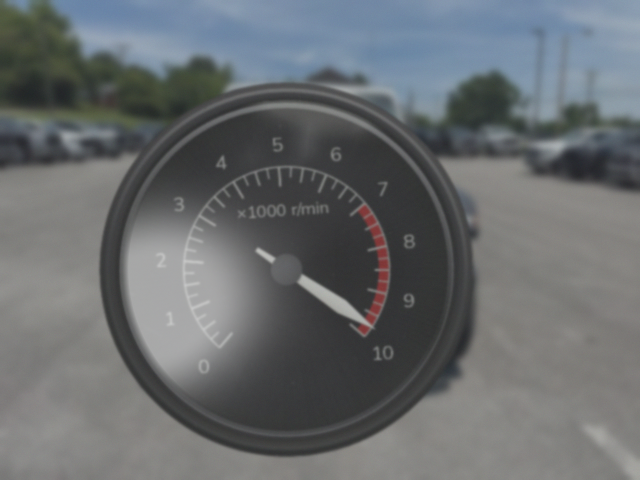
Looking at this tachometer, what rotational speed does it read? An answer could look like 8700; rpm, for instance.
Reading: 9750; rpm
